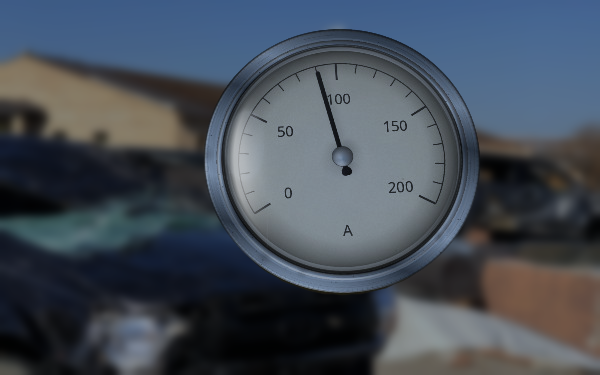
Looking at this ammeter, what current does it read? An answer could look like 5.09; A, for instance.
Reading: 90; A
